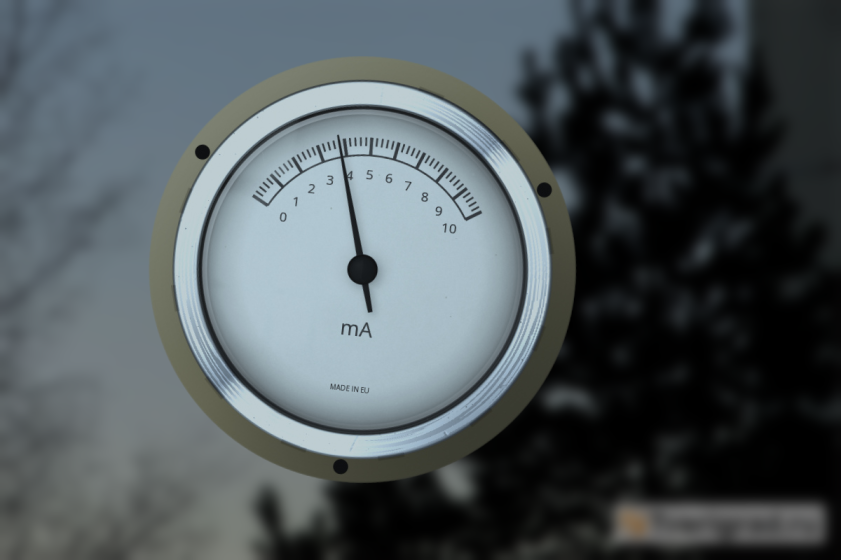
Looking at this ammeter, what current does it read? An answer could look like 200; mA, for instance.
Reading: 3.8; mA
